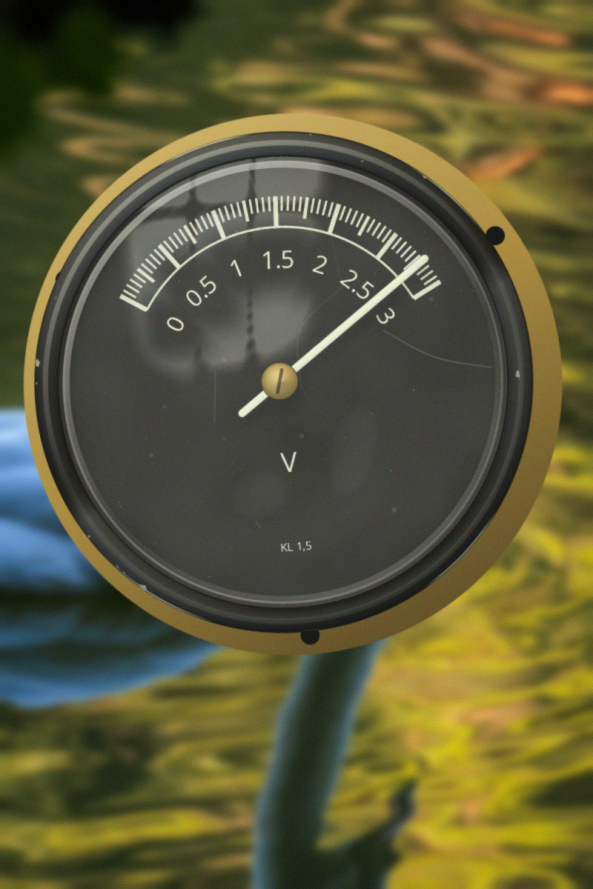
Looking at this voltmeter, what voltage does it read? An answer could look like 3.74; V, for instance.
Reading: 2.8; V
